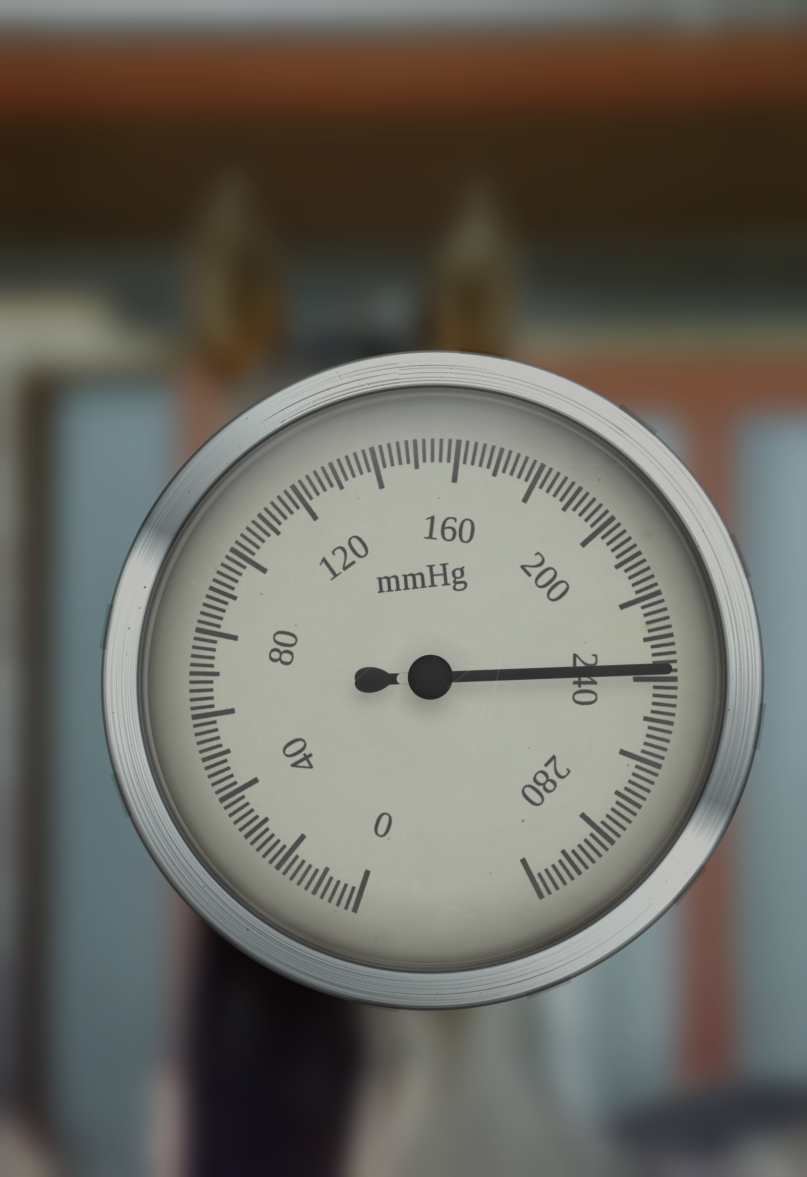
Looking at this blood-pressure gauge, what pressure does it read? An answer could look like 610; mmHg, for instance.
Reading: 238; mmHg
